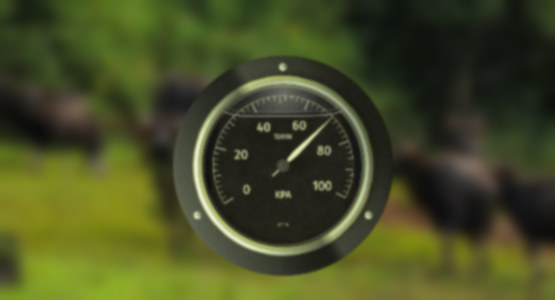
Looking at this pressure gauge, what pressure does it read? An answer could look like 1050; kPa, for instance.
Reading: 70; kPa
